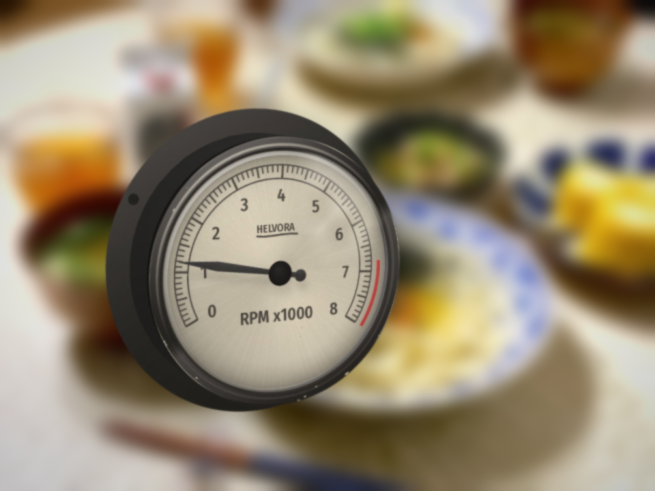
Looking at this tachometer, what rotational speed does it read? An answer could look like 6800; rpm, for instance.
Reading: 1200; rpm
